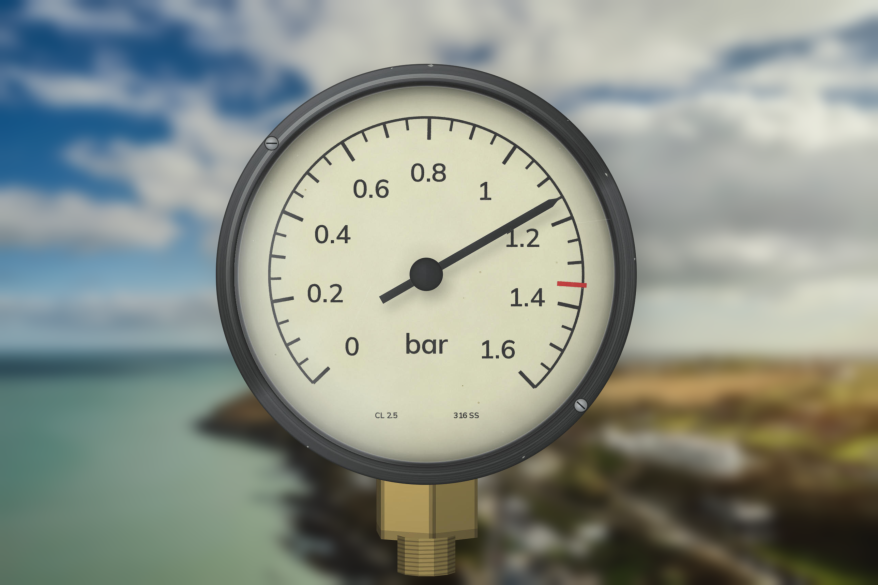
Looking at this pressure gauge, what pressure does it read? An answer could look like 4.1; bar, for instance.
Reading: 1.15; bar
